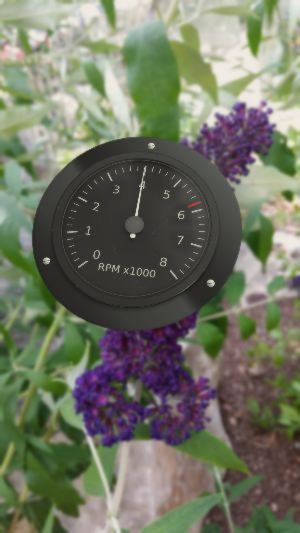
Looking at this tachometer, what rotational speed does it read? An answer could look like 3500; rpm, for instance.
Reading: 4000; rpm
